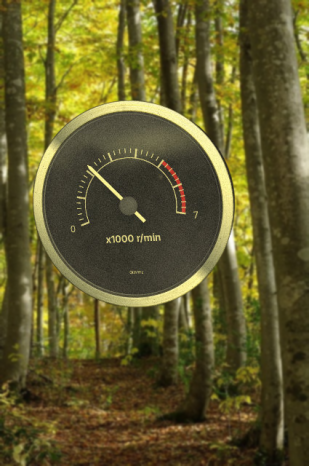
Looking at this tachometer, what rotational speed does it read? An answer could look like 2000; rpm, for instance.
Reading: 2200; rpm
